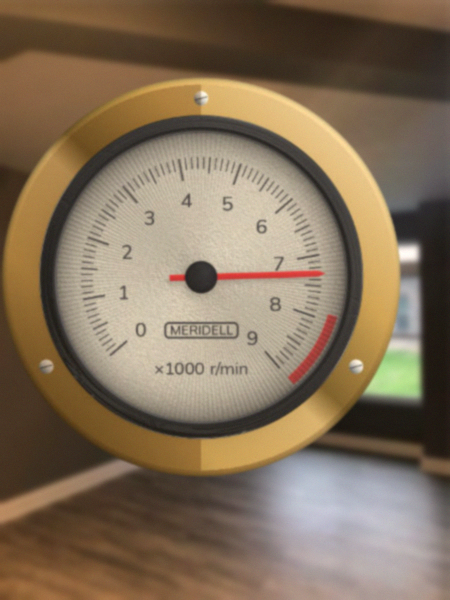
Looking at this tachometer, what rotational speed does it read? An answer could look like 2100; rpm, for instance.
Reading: 7300; rpm
